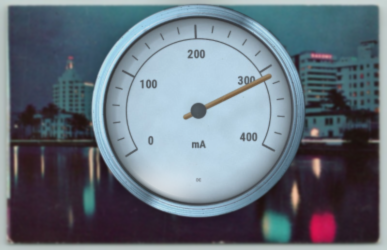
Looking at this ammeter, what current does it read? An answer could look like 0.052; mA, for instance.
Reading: 310; mA
